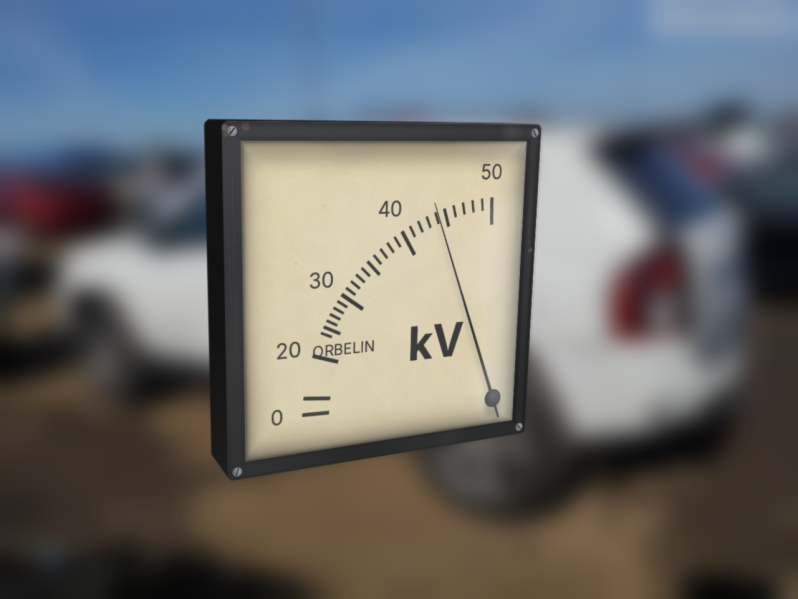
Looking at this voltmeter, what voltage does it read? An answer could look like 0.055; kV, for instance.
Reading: 44; kV
